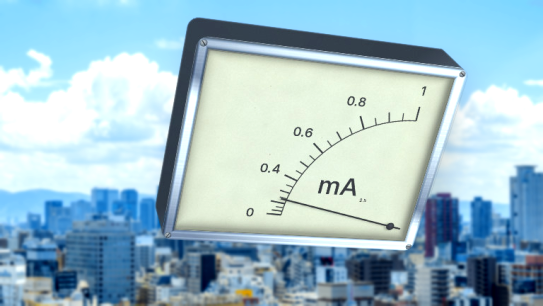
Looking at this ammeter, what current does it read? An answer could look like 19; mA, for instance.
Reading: 0.25; mA
